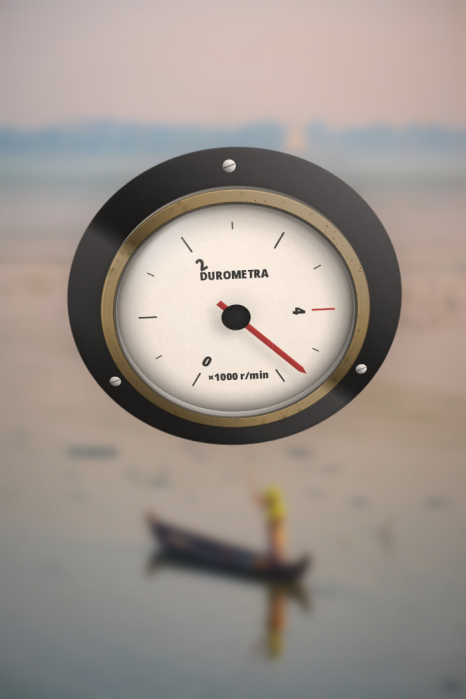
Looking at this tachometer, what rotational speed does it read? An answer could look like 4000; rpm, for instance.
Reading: 4750; rpm
